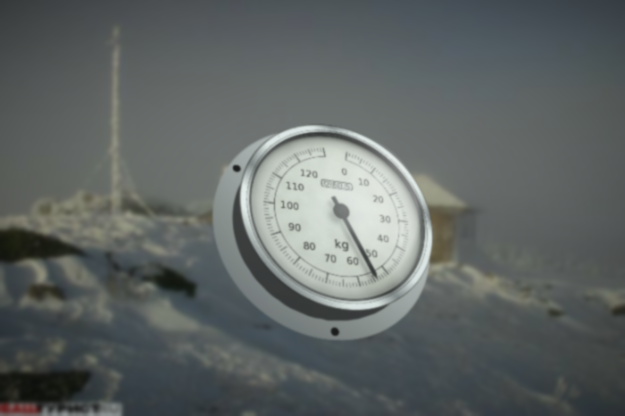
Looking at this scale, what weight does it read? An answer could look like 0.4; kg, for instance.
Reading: 55; kg
